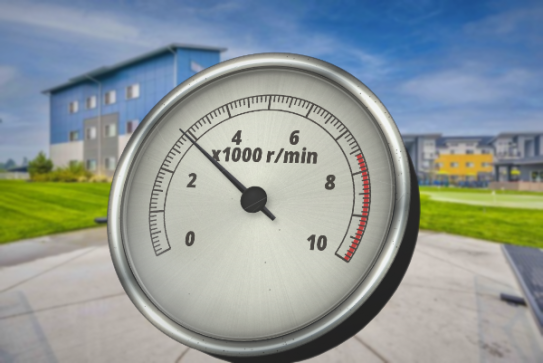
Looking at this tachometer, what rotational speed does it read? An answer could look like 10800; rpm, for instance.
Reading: 2900; rpm
